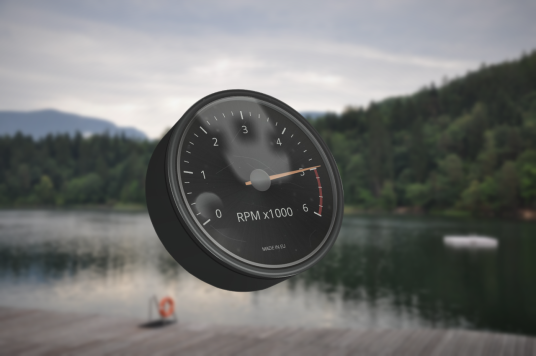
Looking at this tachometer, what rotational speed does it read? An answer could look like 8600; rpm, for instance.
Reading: 5000; rpm
